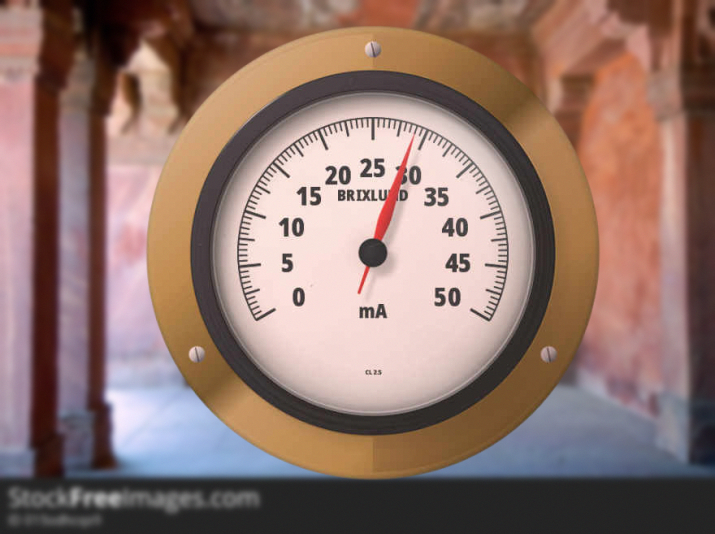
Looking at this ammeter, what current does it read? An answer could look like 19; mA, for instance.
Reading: 29; mA
